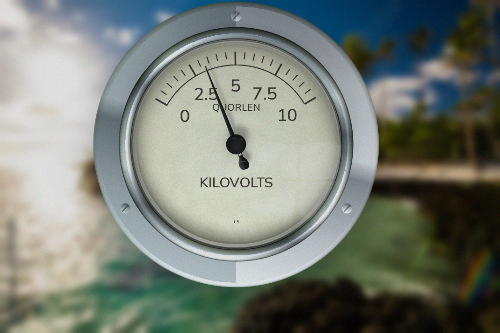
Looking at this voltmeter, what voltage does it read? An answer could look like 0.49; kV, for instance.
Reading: 3.25; kV
